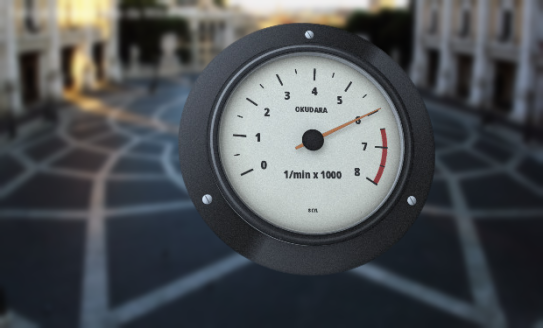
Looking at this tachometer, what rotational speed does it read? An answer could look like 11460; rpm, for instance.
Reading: 6000; rpm
